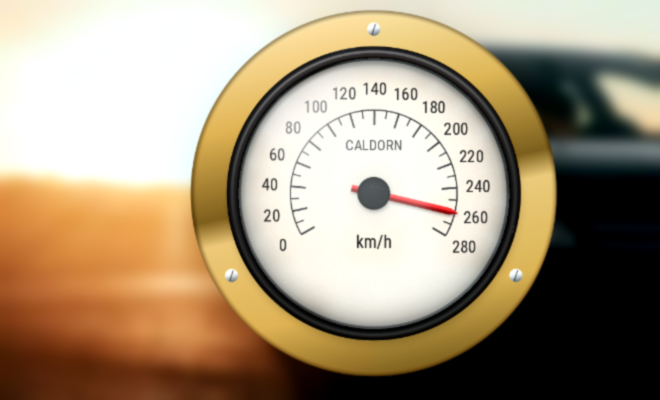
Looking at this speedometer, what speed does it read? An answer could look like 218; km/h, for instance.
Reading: 260; km/h
